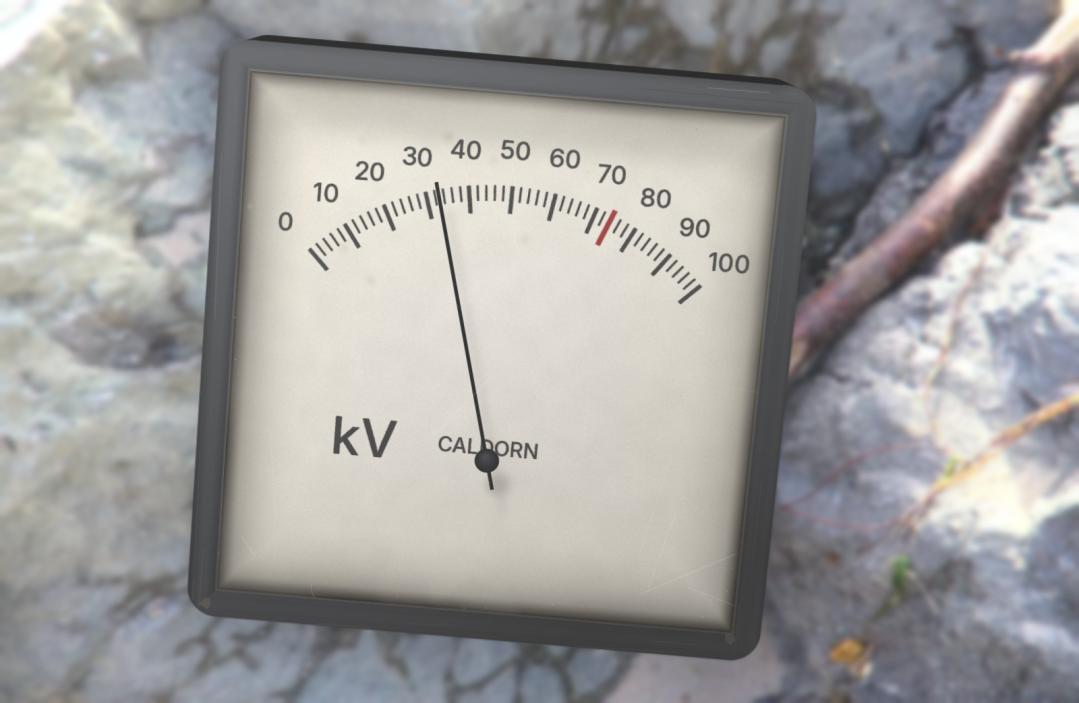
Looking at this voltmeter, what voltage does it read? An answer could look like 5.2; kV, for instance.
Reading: 33; kV
